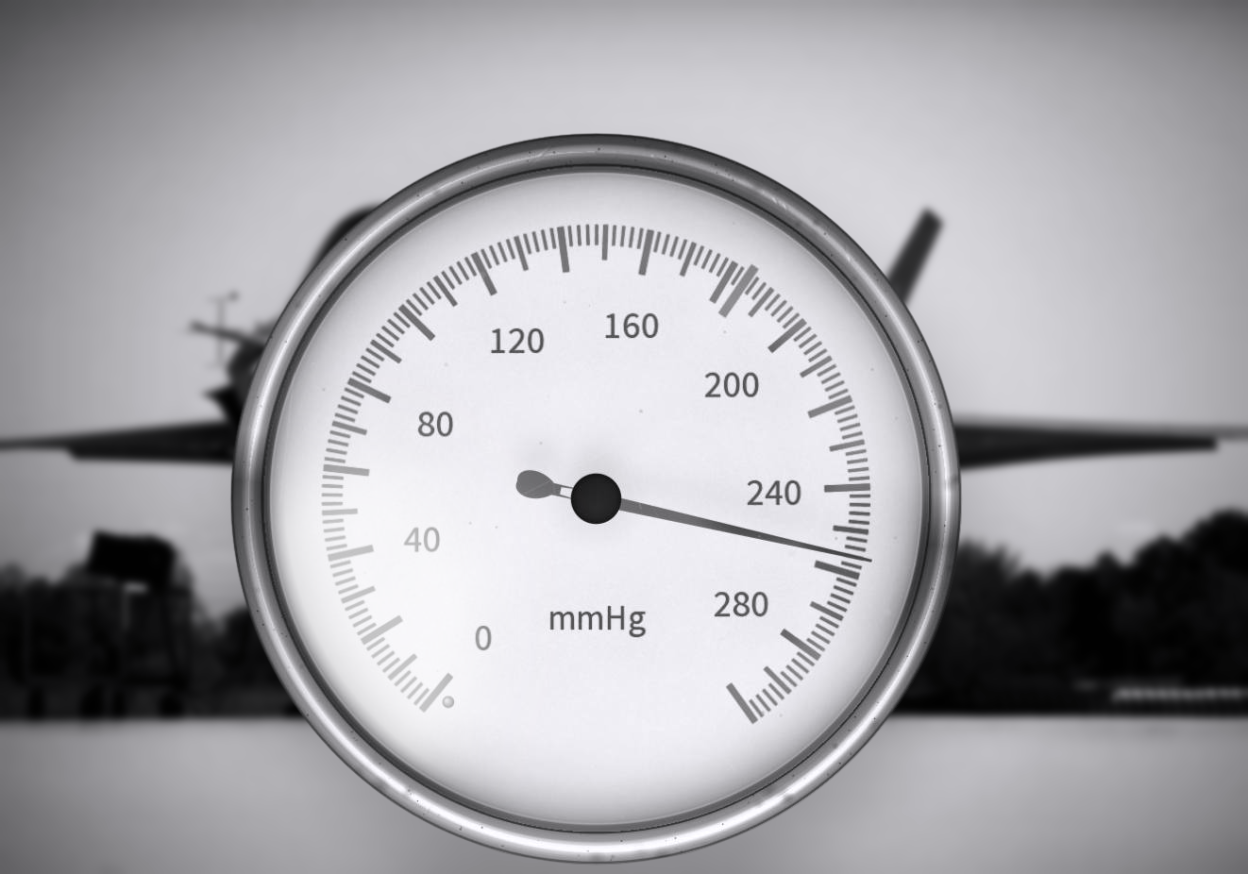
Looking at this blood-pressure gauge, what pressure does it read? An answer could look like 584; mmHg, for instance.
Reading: 256; mmHg
